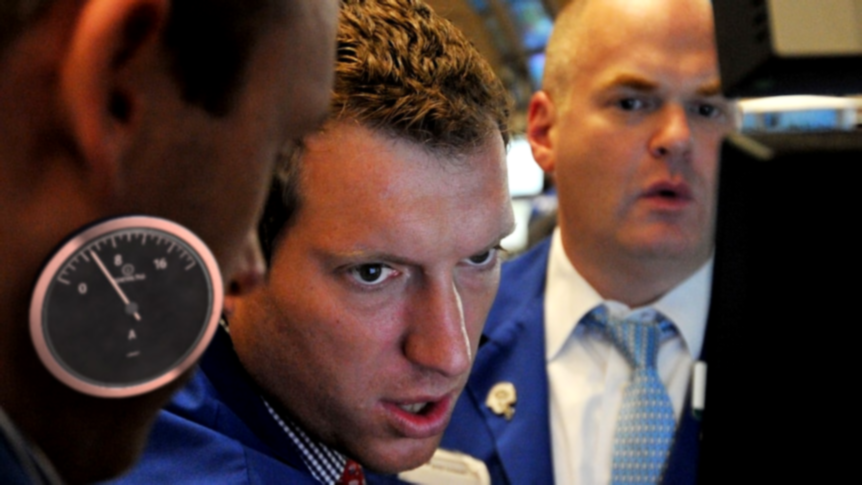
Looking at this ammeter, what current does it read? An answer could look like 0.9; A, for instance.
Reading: 5; A
